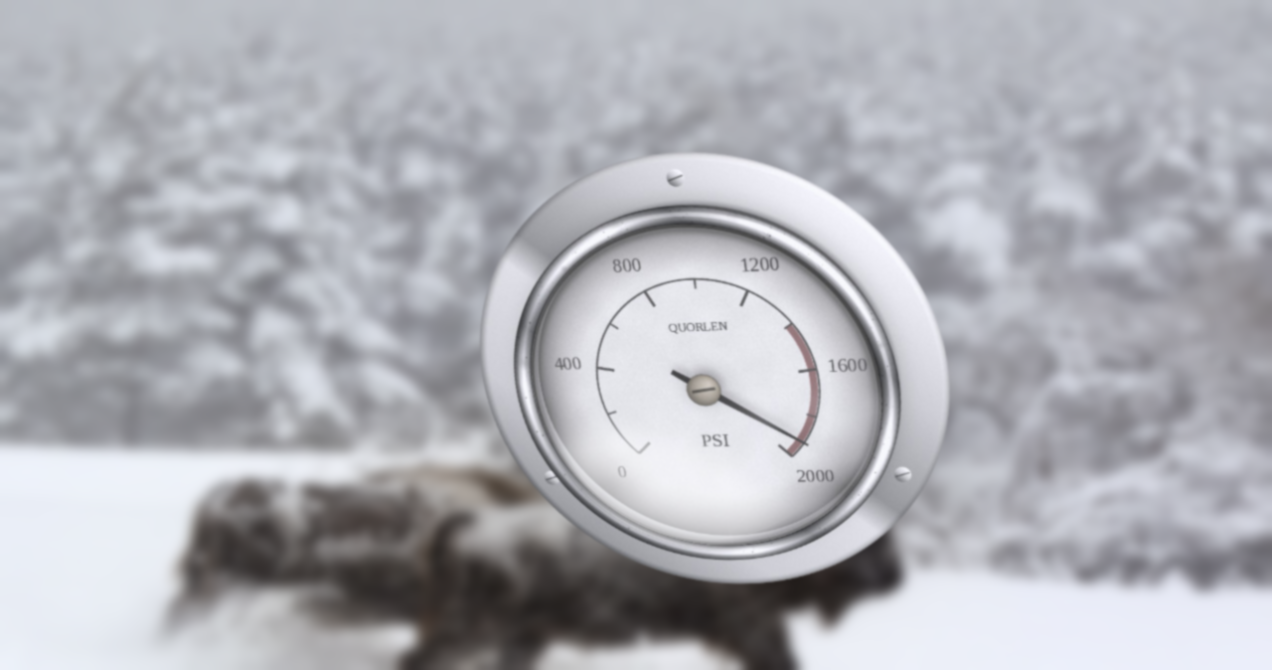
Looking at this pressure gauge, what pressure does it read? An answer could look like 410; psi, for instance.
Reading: 1900; psi
